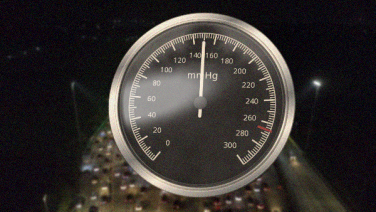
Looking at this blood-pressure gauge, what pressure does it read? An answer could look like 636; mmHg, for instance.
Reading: 150; mmHg
